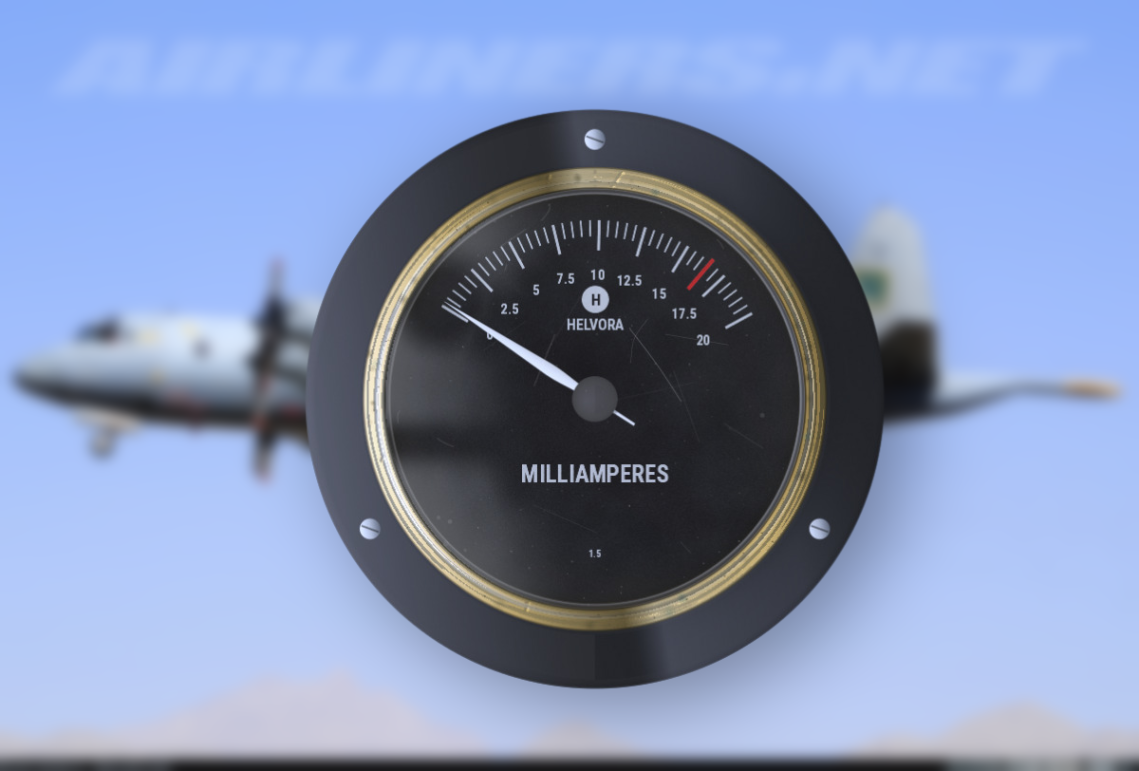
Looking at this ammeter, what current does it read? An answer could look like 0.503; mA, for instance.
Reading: 0.25; mA
